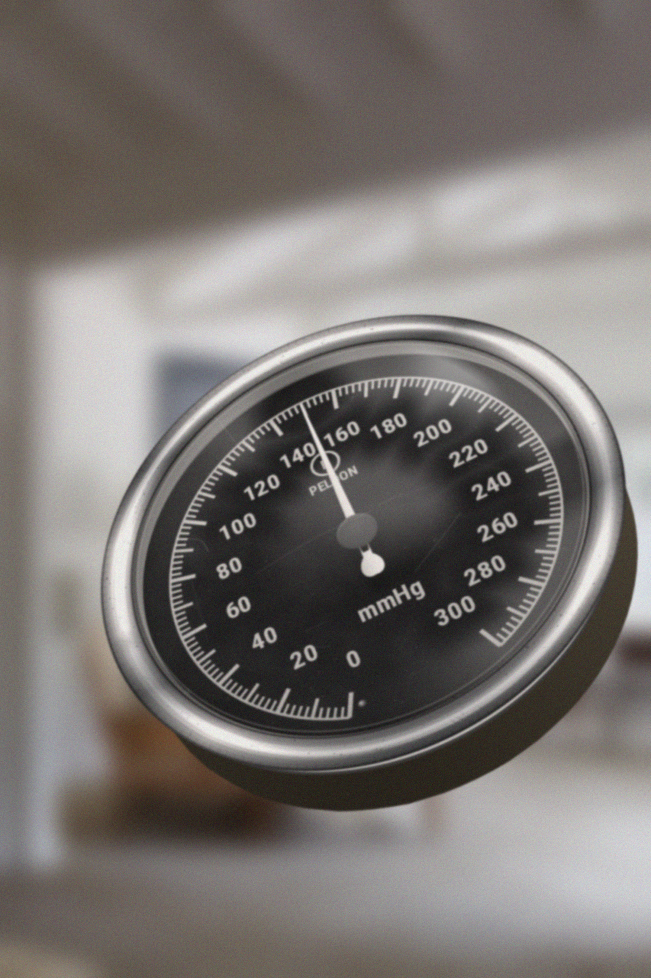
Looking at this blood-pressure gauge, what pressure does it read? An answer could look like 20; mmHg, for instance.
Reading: 150; mmHg
